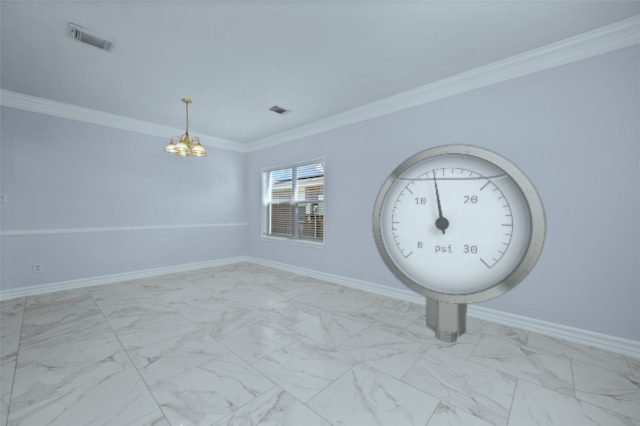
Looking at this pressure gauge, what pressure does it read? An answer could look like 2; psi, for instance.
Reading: 14; psi
